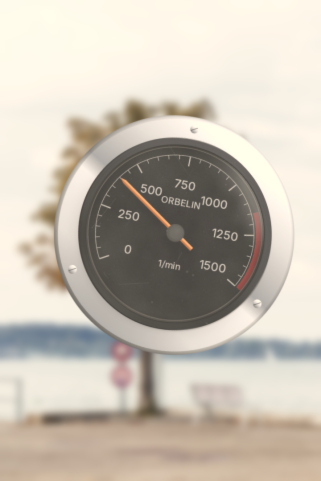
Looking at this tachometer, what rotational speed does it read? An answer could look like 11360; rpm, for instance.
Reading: 400; rpm
